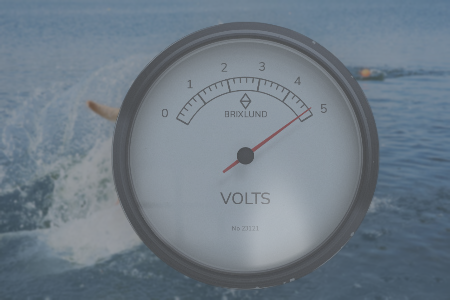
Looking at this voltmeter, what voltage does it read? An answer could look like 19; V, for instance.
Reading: 4.8; V
